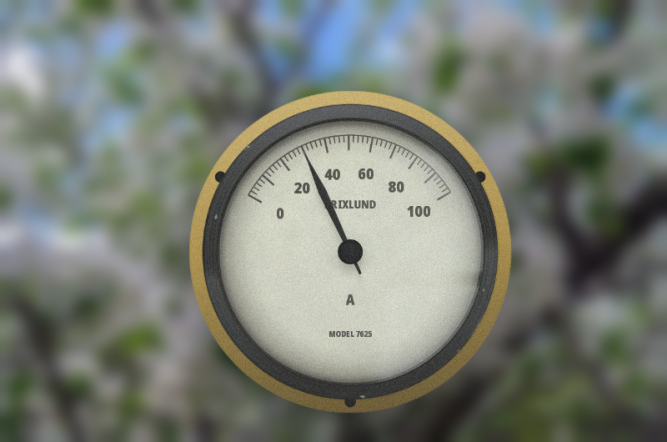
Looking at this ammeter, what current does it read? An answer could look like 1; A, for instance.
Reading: 30; A
